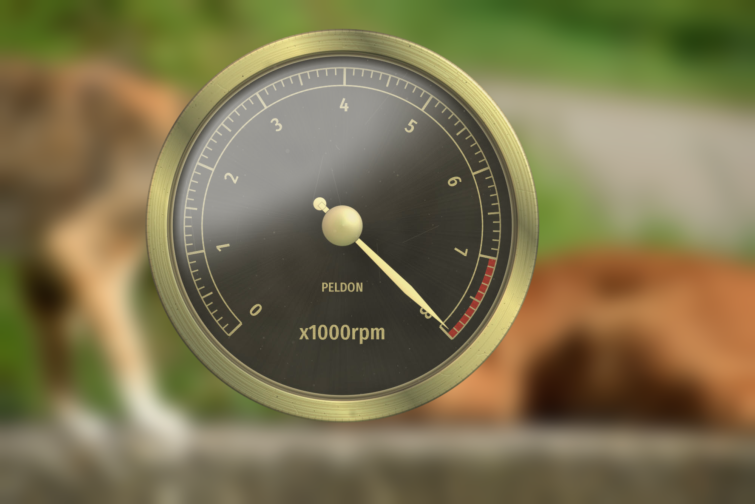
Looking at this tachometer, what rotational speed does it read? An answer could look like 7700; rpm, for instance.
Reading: 7950; rpm
